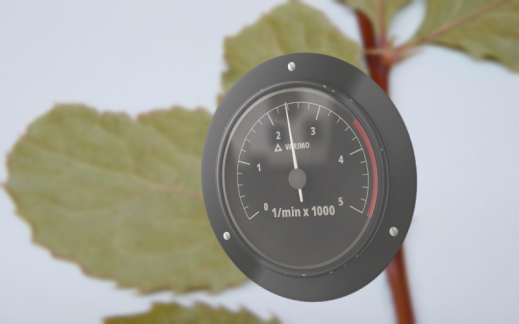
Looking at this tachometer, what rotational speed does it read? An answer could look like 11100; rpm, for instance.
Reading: 2400; rpm
